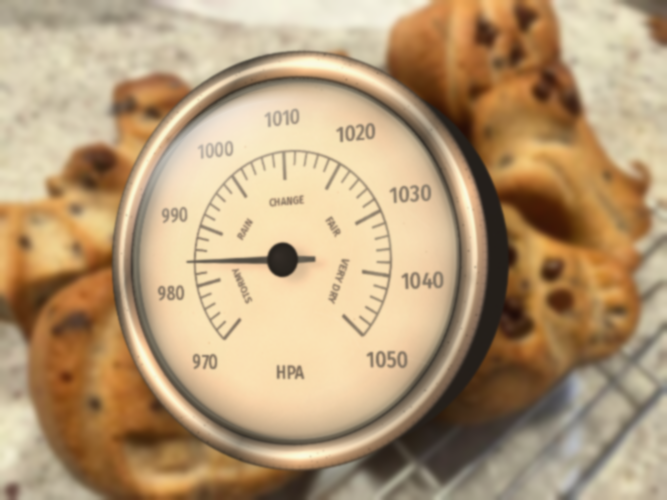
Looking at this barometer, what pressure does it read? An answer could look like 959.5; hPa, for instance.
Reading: 984; hPa
